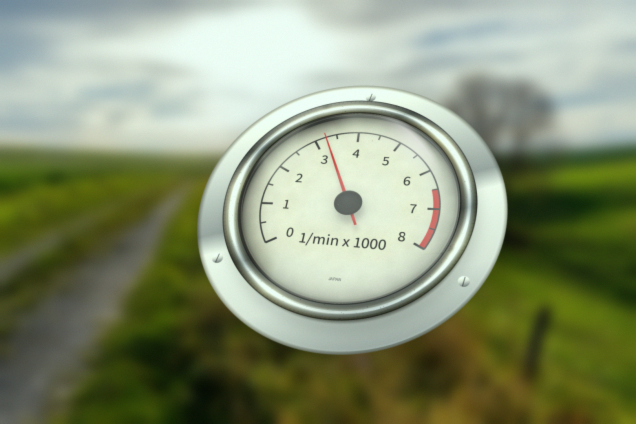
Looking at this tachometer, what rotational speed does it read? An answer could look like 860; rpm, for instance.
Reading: 3250; rpm
